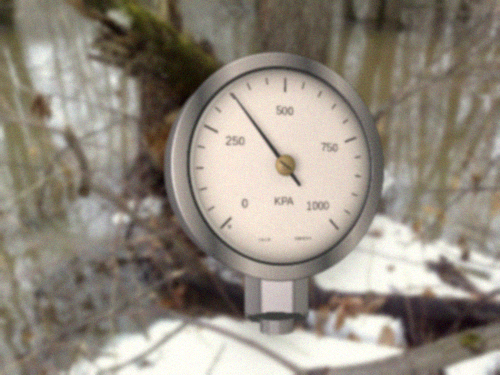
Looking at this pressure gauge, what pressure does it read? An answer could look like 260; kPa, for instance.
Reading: 350; kPa
